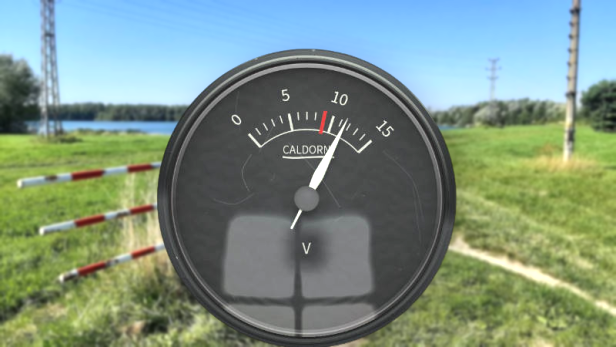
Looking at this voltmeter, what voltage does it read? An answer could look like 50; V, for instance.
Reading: 11.5; V
